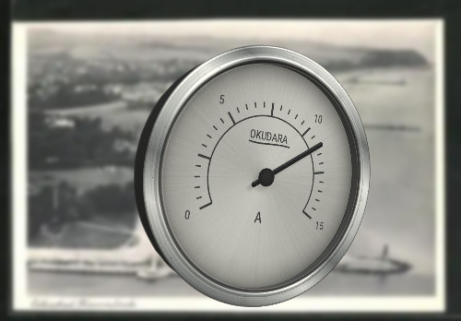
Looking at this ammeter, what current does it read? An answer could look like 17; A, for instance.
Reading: 11; A
